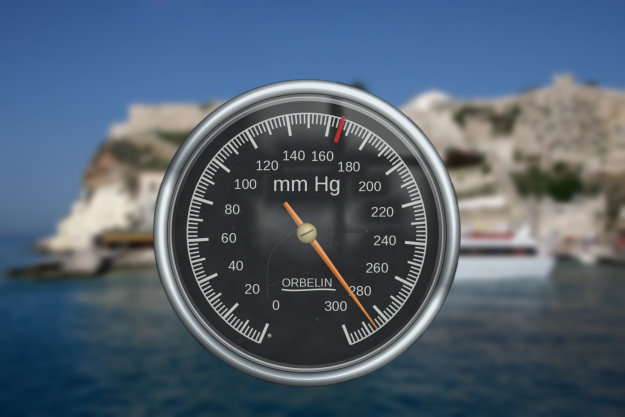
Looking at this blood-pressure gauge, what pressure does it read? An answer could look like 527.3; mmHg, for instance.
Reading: 286; mmHg
